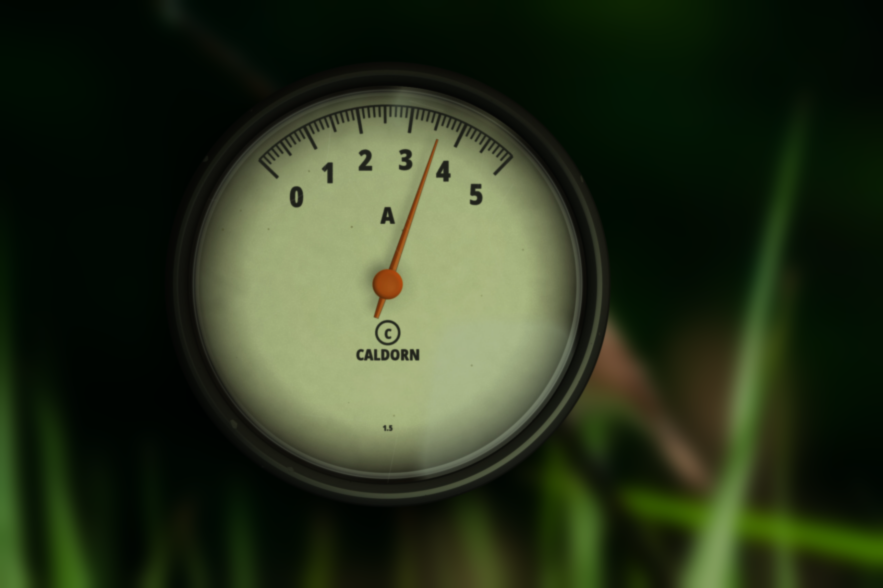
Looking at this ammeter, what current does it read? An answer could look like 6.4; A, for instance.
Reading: 3.6; A
